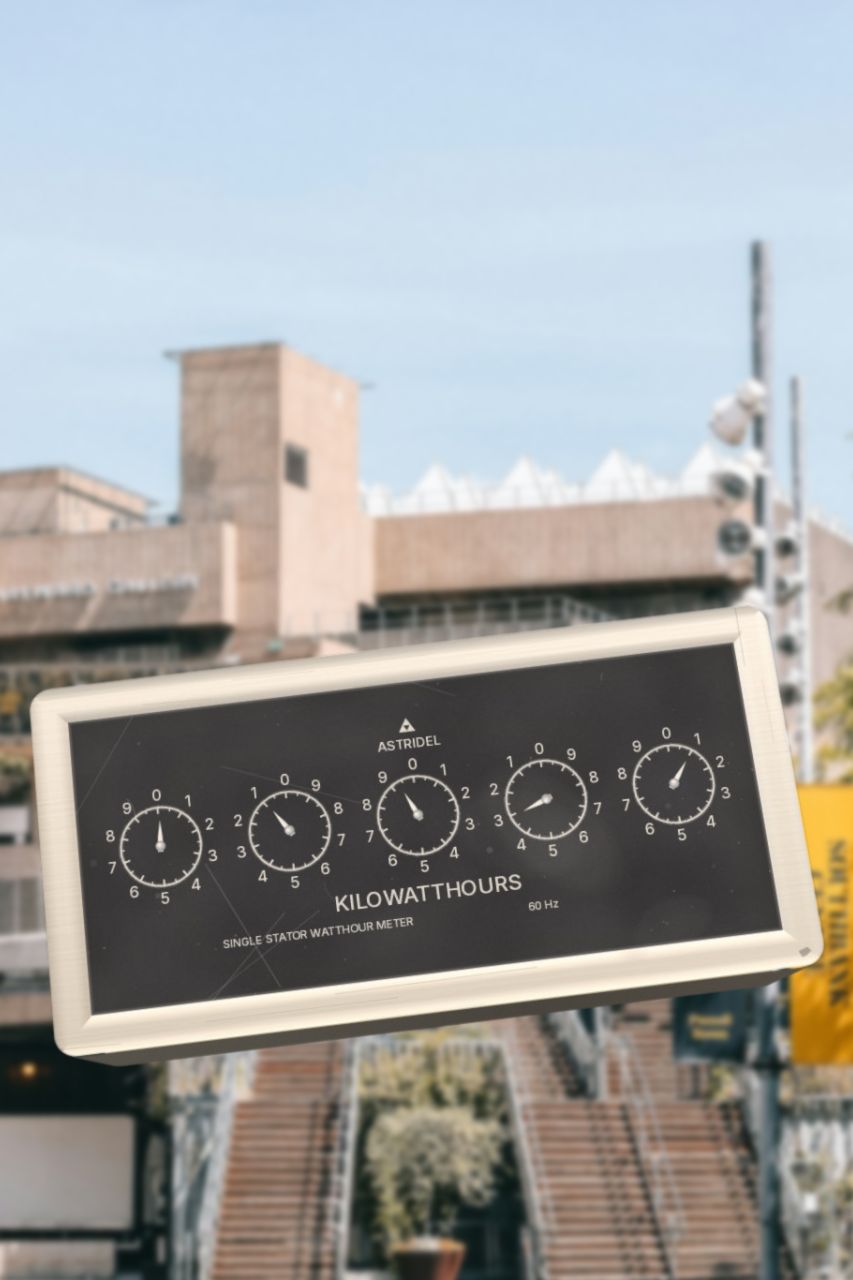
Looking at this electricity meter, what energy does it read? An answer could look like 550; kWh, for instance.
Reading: 931; kWh
